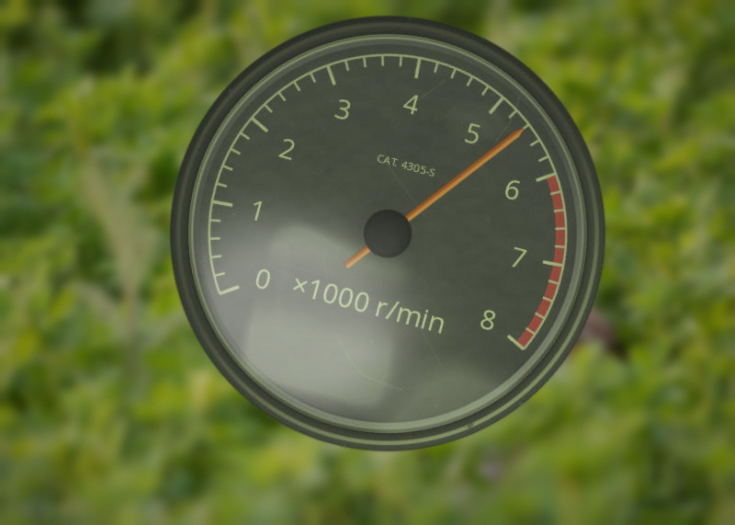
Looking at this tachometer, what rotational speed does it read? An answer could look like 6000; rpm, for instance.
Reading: 5400; rpm
